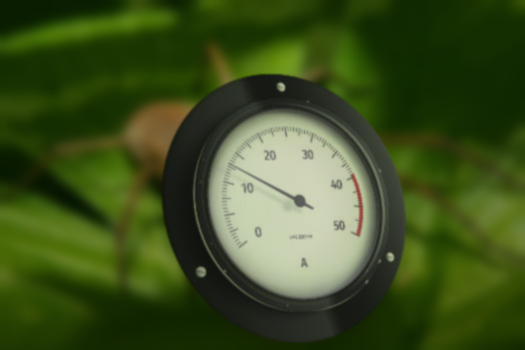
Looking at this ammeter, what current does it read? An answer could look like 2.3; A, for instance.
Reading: 12.5; A
